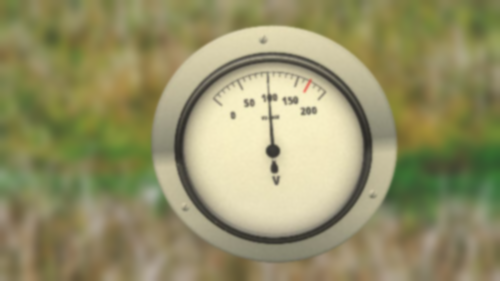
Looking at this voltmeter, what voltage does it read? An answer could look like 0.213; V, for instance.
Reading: 100; V
